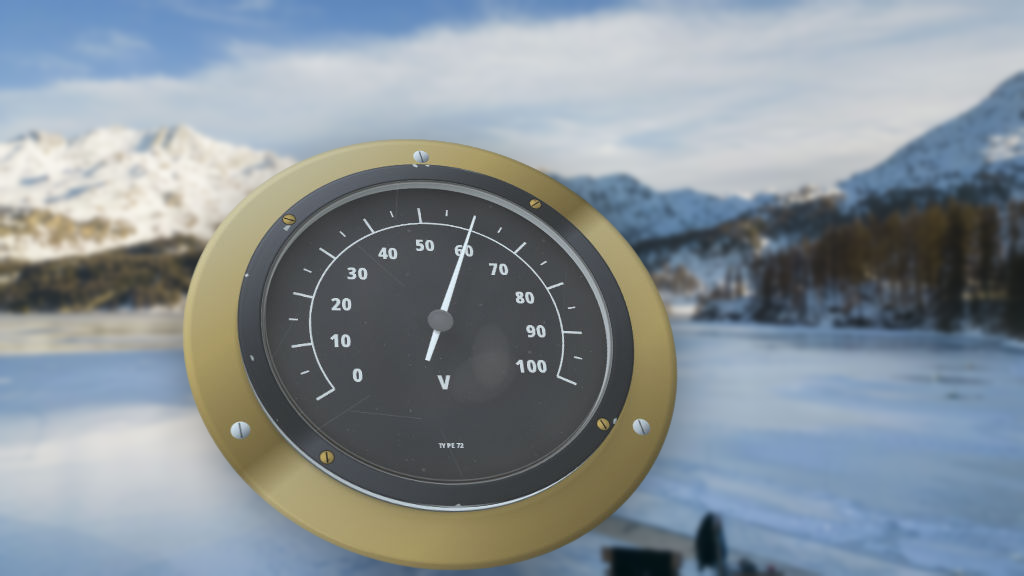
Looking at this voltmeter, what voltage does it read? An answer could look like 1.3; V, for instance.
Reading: 60; V
